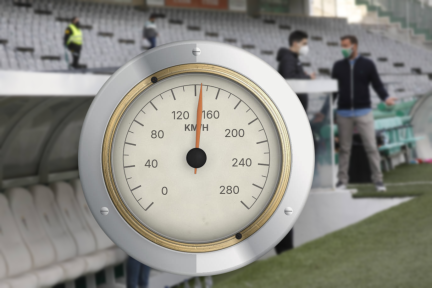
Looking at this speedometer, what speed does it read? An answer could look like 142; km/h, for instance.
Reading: 145; km/h
